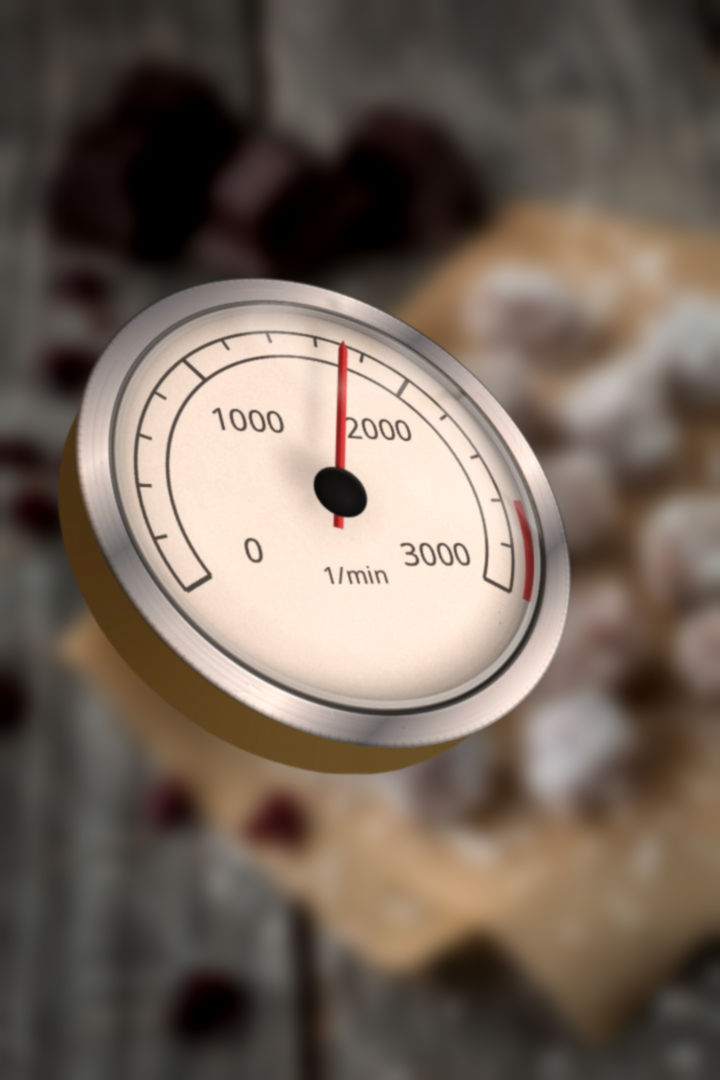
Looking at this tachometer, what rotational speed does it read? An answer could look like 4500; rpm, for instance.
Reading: 1700; rpm
